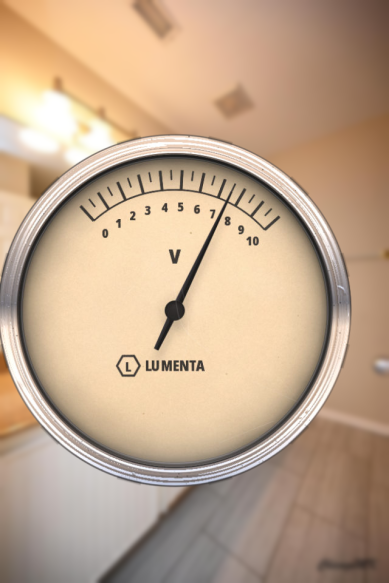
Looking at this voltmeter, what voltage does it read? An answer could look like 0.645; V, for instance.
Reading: 7.5; V
